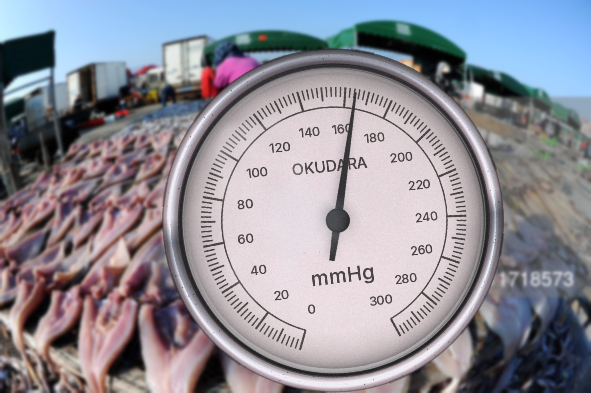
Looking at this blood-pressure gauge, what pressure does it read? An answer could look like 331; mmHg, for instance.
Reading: 164; mmHg
